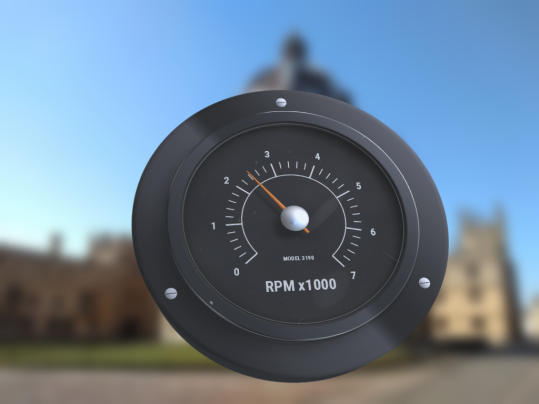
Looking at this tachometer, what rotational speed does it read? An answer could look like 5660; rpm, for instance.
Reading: 2400; rpm
